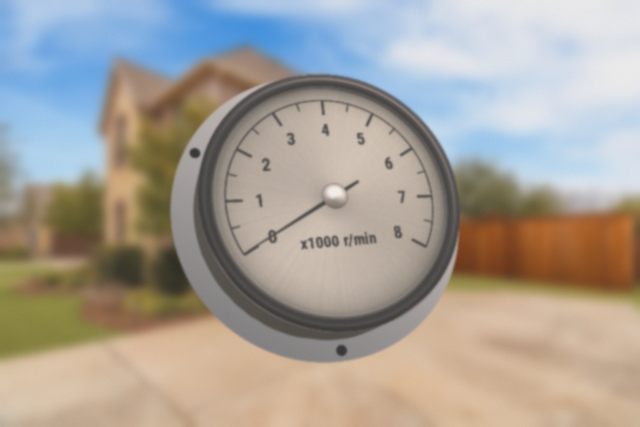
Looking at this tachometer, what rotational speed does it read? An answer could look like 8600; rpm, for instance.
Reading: 0; rpm
